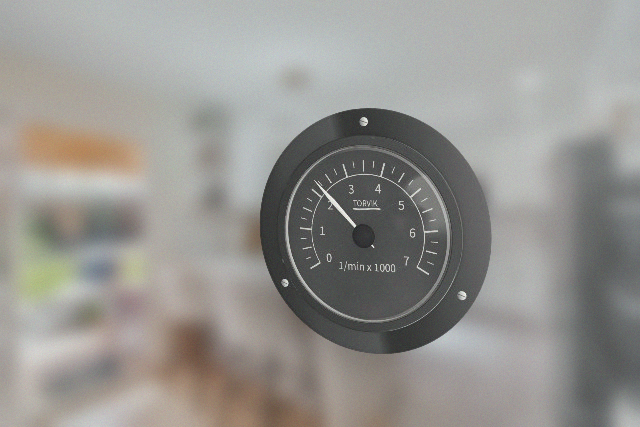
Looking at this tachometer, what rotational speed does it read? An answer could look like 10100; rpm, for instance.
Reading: 2250; rpm
